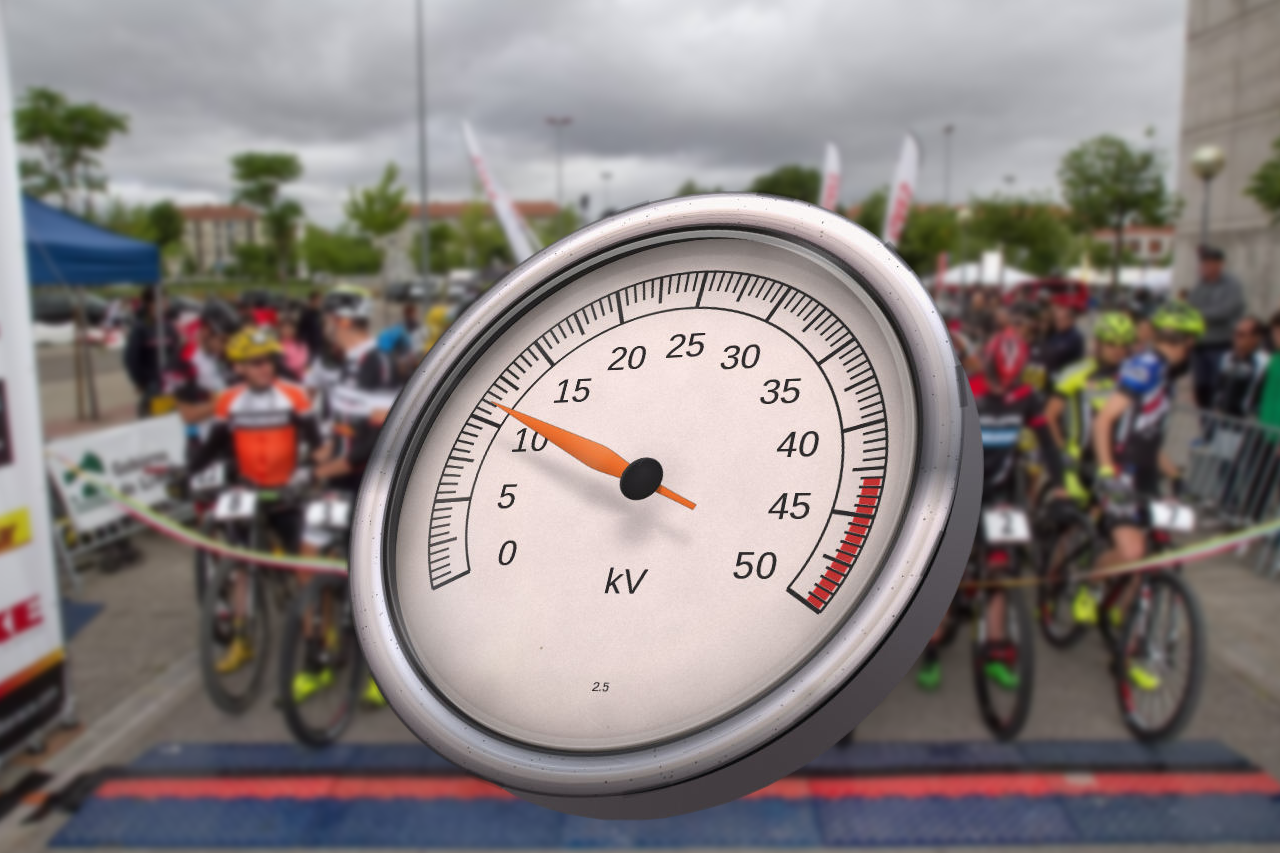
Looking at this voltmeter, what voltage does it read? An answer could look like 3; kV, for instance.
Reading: 11; kV
